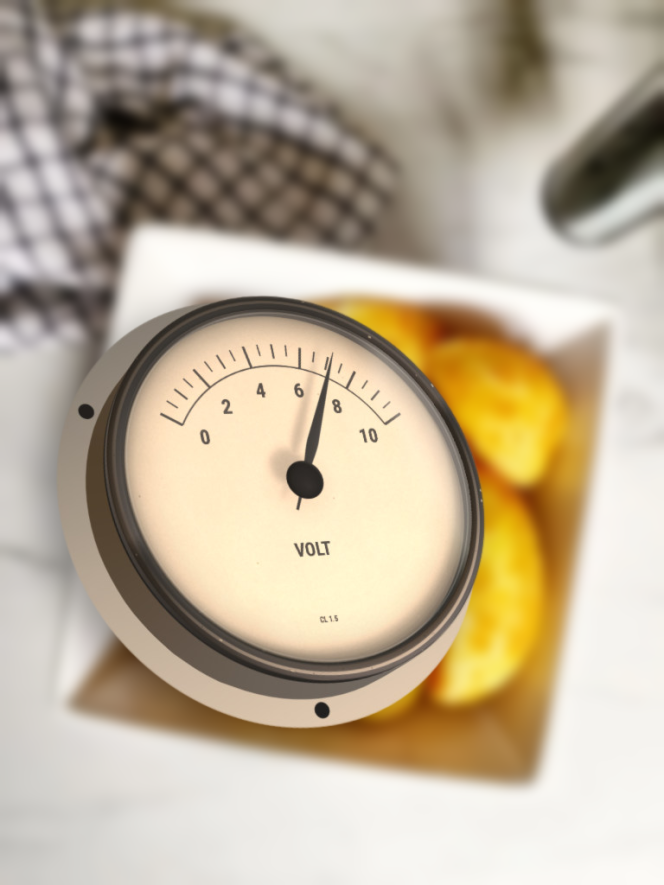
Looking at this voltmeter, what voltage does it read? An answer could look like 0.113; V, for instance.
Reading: 7; V
